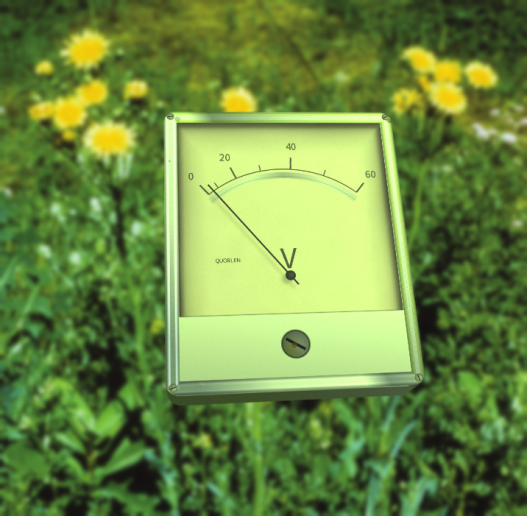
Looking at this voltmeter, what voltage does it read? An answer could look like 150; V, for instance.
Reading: 5; V
